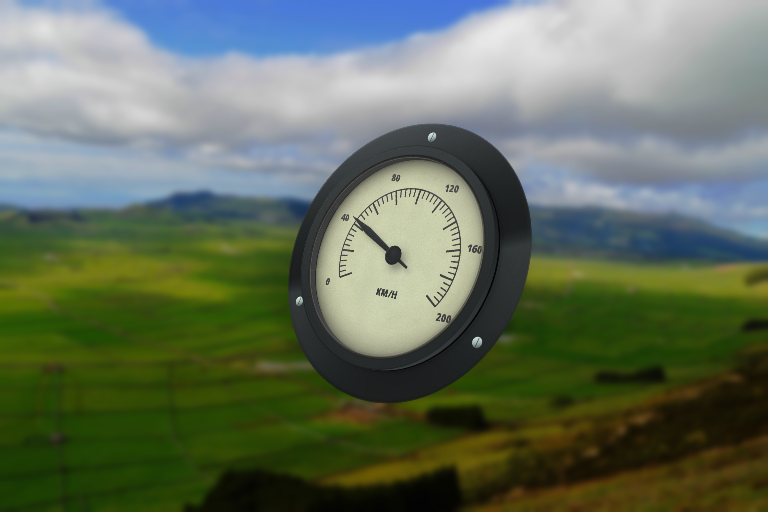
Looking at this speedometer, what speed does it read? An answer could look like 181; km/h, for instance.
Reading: 44; km/h
